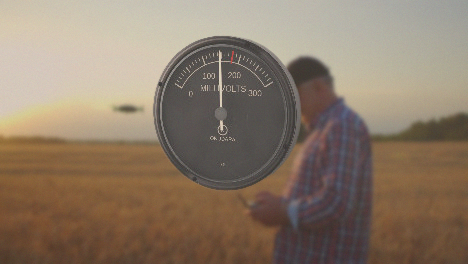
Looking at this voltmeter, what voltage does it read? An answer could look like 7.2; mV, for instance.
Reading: 150; mV
